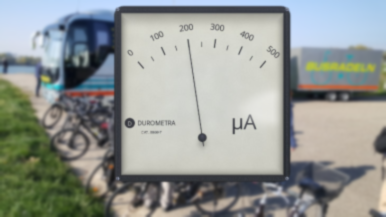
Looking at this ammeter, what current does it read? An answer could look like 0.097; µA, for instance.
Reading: 200; µA
